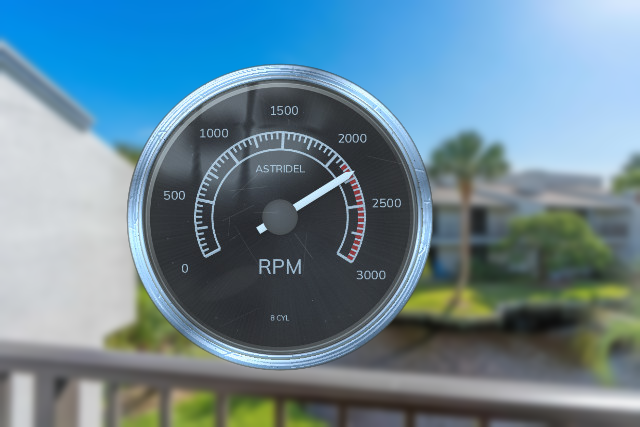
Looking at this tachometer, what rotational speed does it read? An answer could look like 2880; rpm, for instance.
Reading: 2200; rpm
